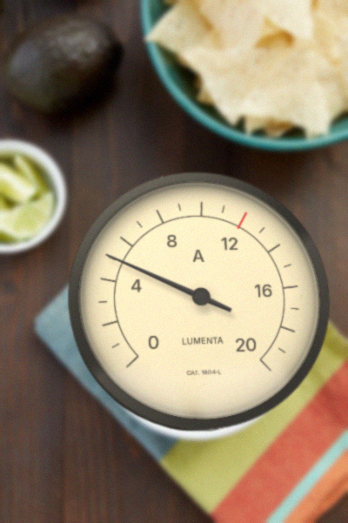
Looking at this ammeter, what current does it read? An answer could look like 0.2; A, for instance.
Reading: 5; A
